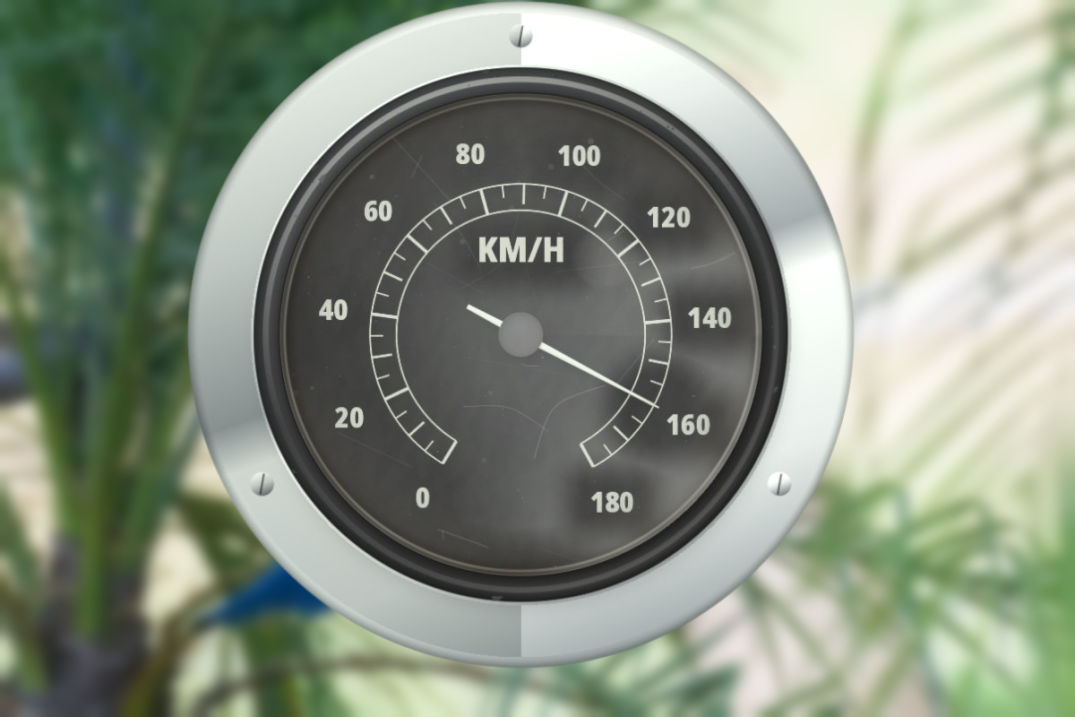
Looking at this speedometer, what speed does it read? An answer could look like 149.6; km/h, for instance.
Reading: 160; km/h
